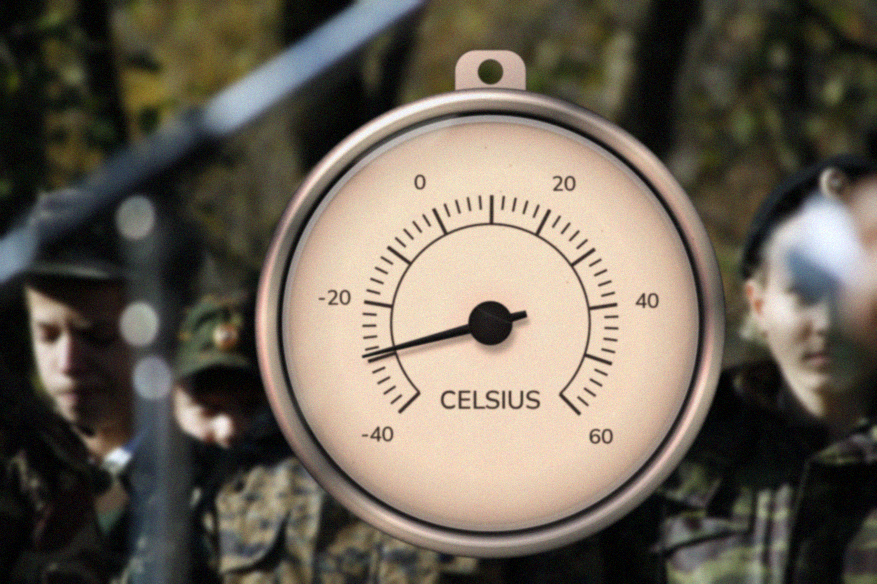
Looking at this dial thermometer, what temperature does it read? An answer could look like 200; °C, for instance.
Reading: -29; °C
